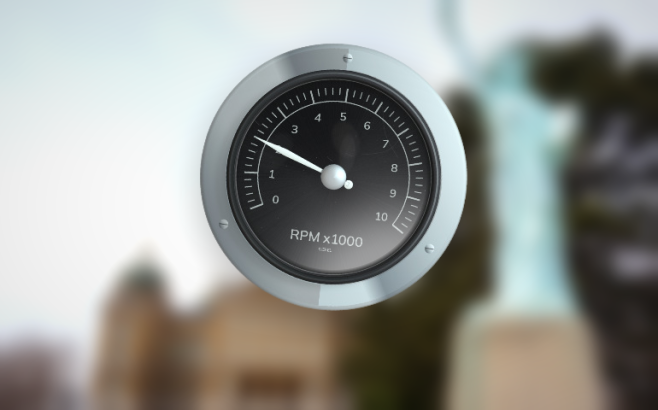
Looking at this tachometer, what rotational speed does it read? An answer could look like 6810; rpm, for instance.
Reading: 2000; rpm
